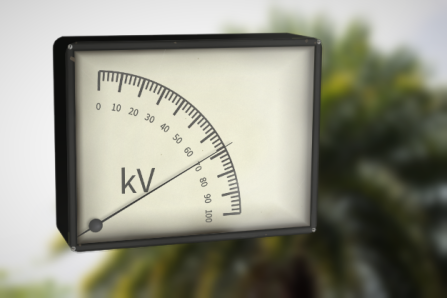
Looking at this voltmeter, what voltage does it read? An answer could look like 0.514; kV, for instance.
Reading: 68; kV
